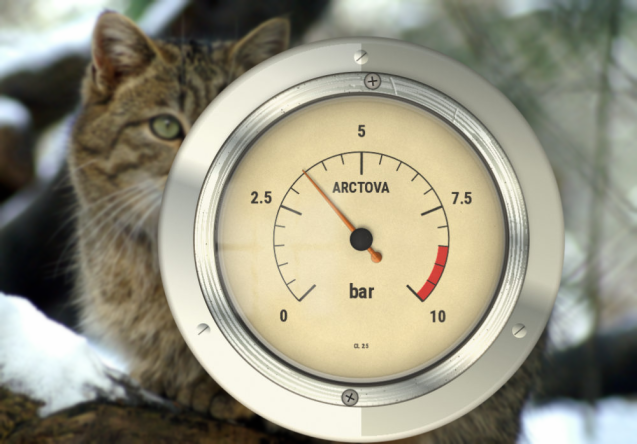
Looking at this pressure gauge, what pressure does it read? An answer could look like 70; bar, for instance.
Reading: 3.5; bar
